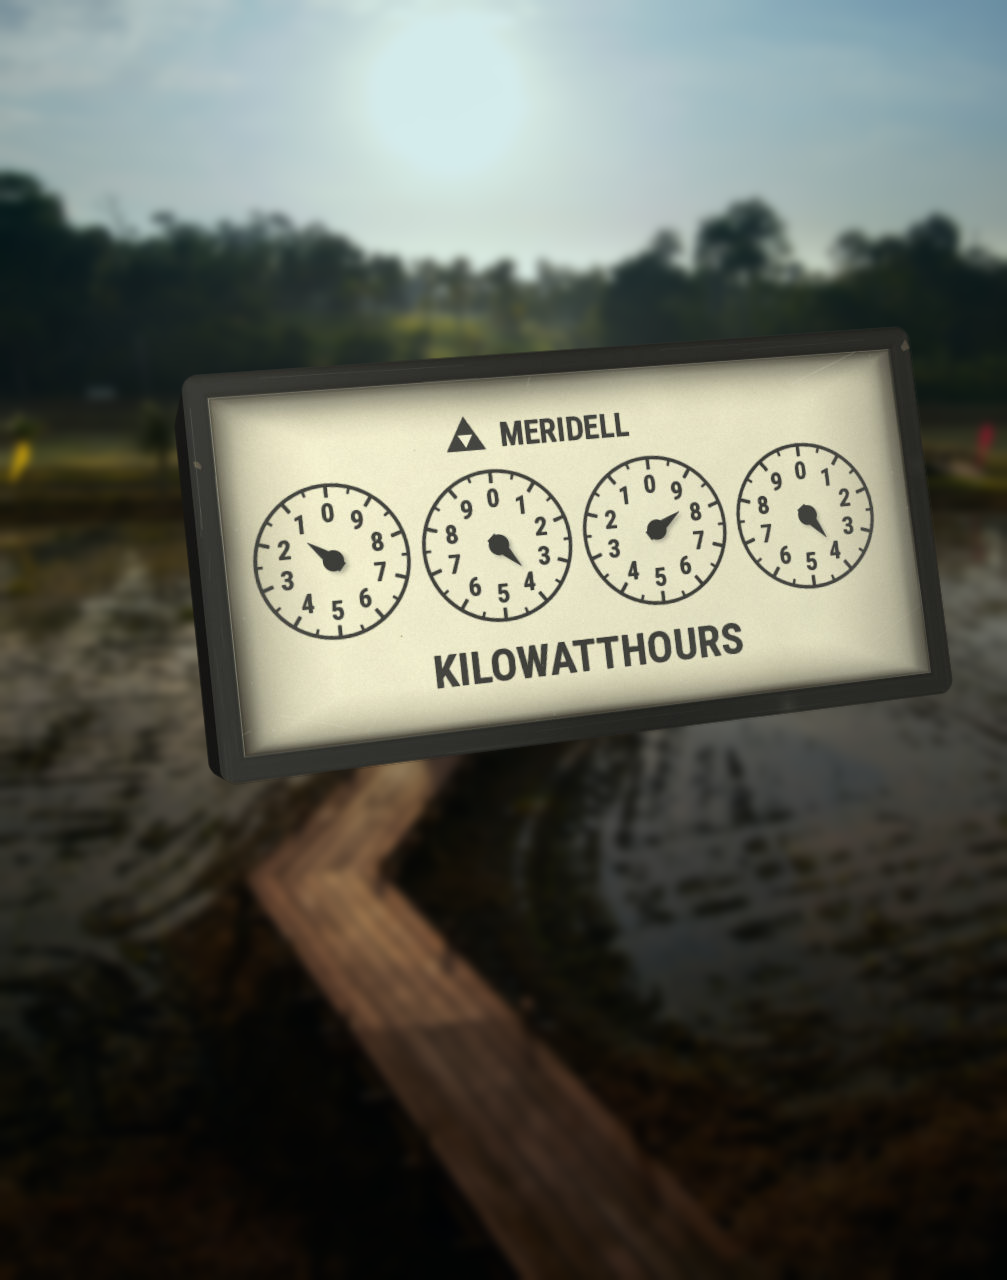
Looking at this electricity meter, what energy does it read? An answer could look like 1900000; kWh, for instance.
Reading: 1384; kWh
